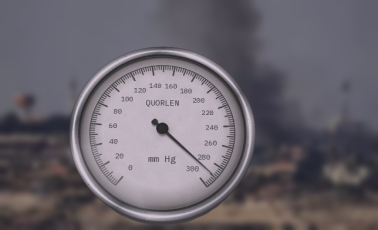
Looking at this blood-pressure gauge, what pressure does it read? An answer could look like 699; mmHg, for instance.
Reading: 290; mmHg
